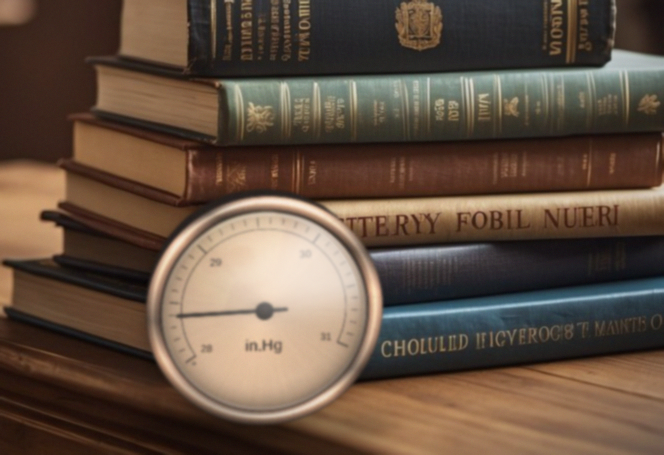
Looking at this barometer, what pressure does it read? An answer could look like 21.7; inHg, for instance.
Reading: 28.4; inHg
